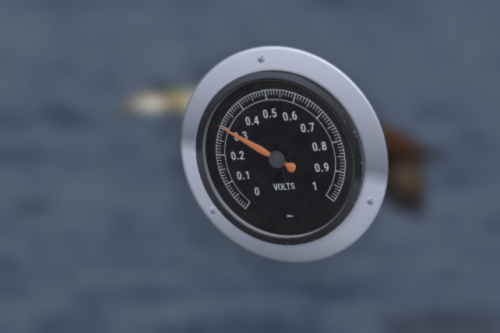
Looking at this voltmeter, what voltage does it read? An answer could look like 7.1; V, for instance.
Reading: 0.3; V
